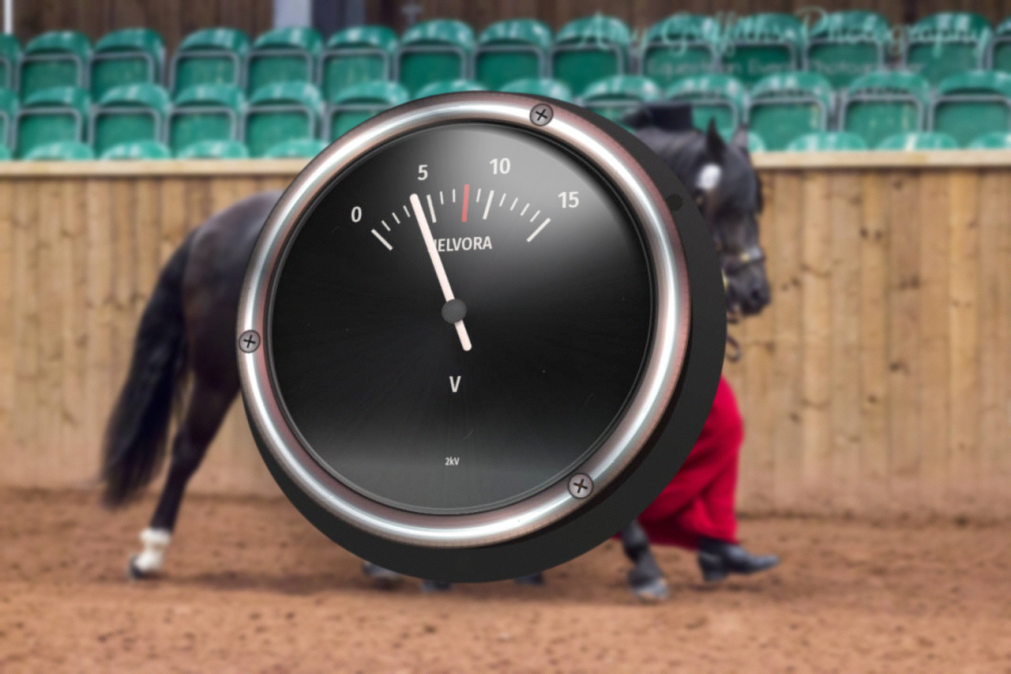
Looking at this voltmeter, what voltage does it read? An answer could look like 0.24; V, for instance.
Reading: 4; V
